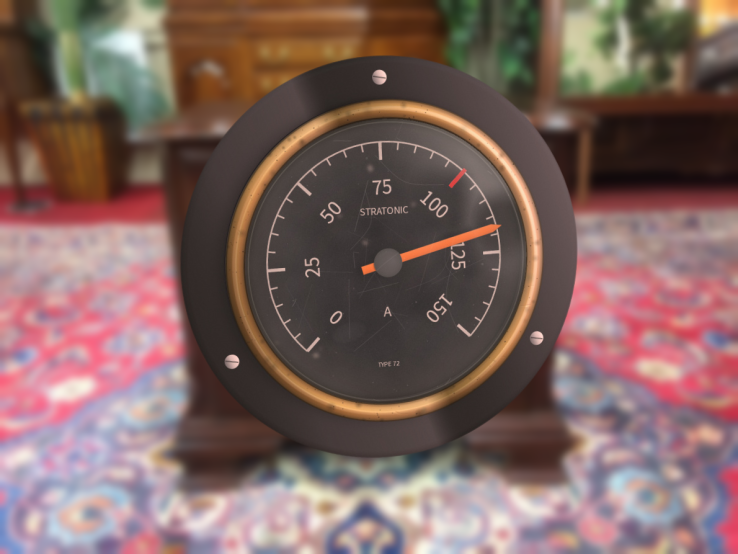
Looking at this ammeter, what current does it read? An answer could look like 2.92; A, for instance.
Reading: 117.5; A
